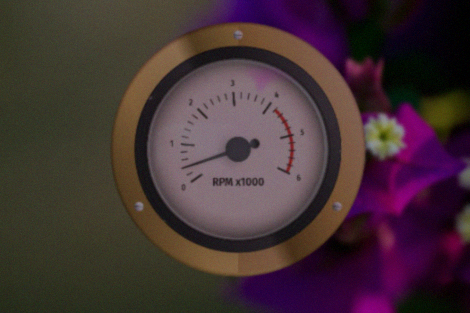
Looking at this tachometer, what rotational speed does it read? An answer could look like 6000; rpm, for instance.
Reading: 400; rpm
